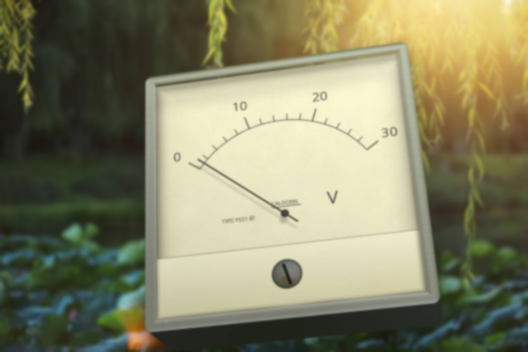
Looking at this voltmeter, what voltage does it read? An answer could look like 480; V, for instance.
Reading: 1; V
